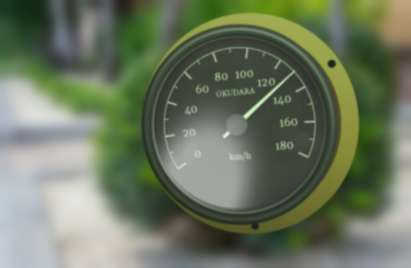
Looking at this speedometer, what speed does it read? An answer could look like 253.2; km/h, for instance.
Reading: 130; km/h
